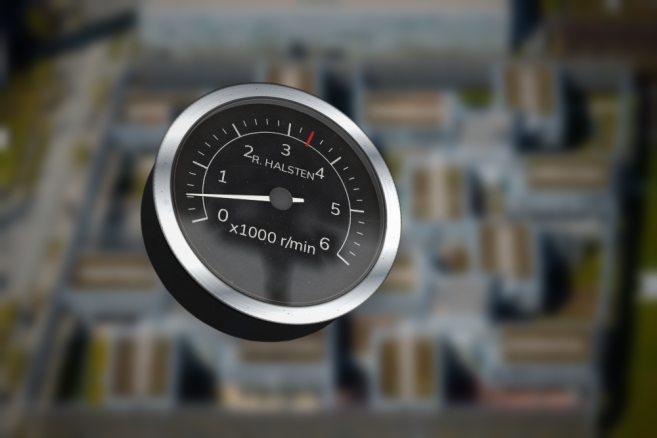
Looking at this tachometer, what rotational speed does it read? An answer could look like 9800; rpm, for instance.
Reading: 400; rpm
